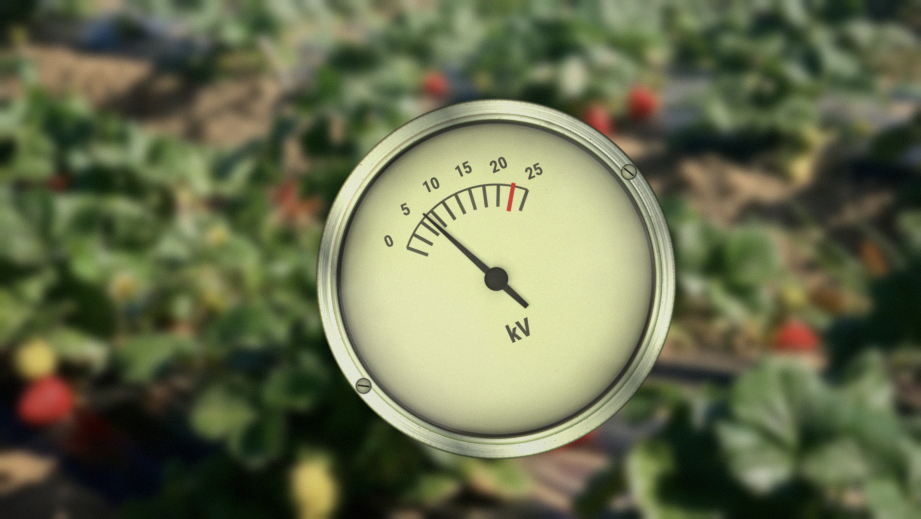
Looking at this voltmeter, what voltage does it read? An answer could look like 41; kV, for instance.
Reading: 6.25; kV
